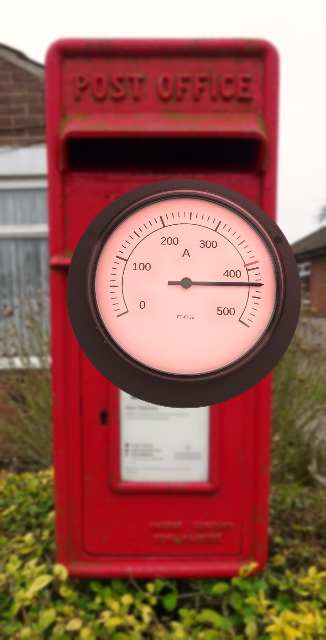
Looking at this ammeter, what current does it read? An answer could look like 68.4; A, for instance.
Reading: 430; A
